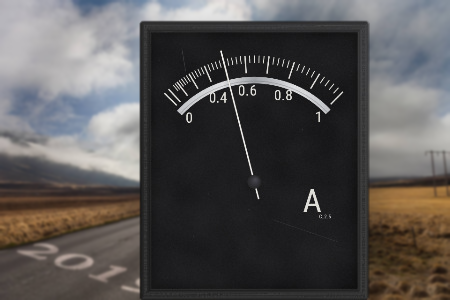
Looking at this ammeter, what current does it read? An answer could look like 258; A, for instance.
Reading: 0.5; A
